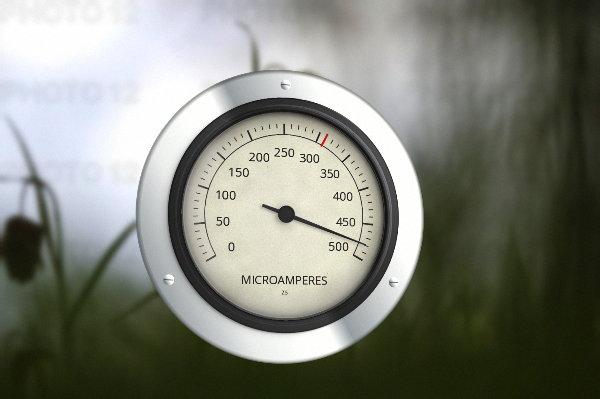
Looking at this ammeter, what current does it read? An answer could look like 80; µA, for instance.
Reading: 480; µA
